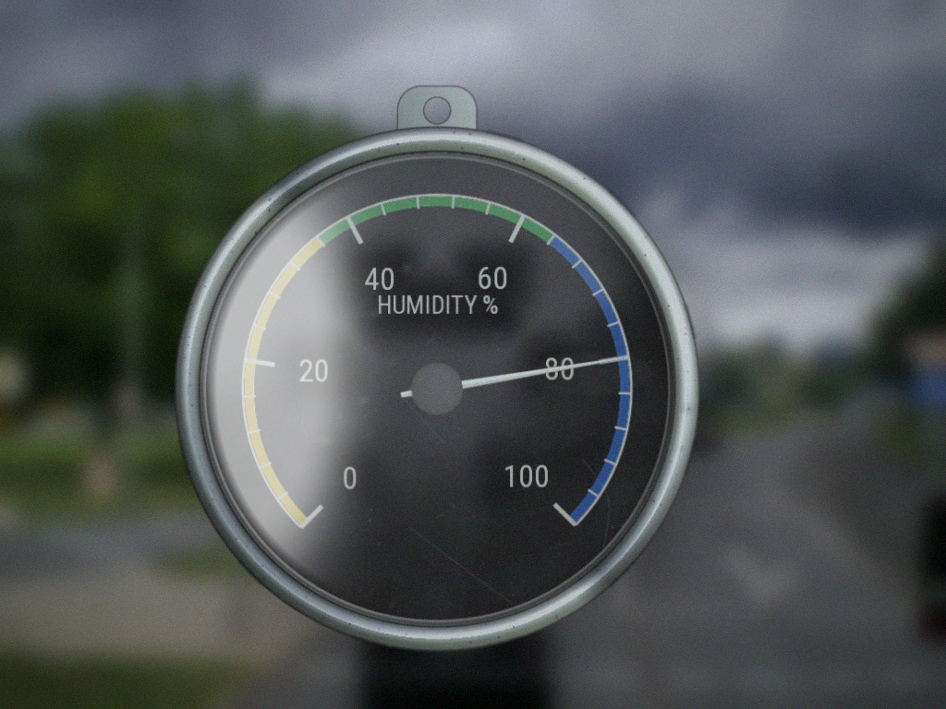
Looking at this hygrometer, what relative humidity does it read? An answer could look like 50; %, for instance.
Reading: 80; %
